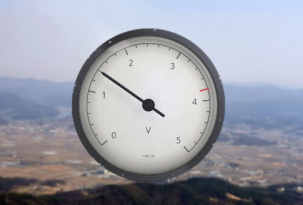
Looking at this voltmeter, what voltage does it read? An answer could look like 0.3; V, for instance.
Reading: 1.4; V
